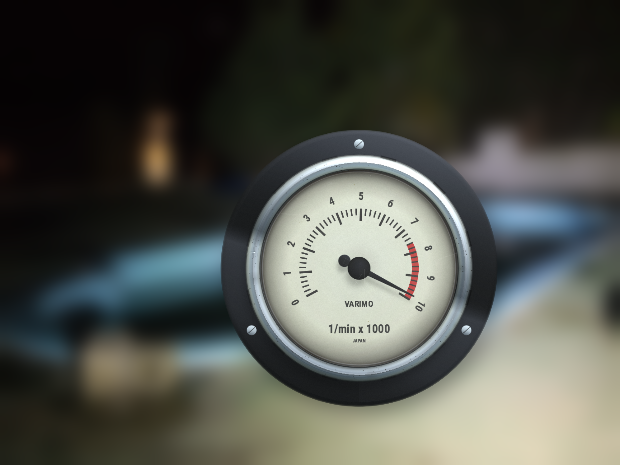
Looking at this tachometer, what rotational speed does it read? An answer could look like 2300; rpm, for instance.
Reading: 9800; rpm
